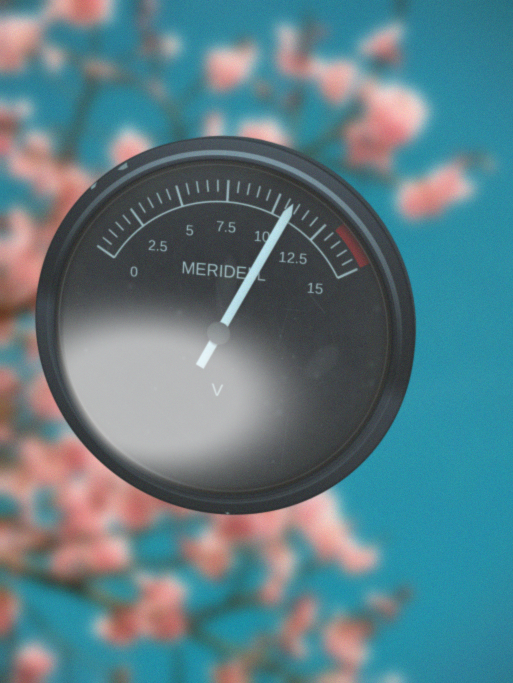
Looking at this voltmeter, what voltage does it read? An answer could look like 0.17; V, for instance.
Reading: 10.75; V
